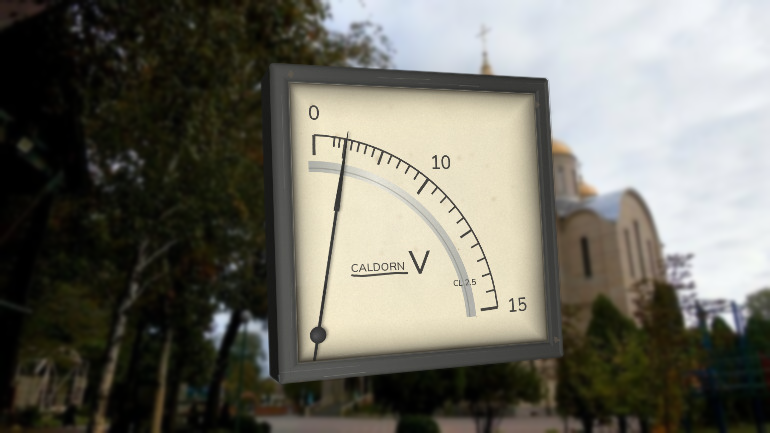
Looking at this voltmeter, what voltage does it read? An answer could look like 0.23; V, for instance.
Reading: 5; V
